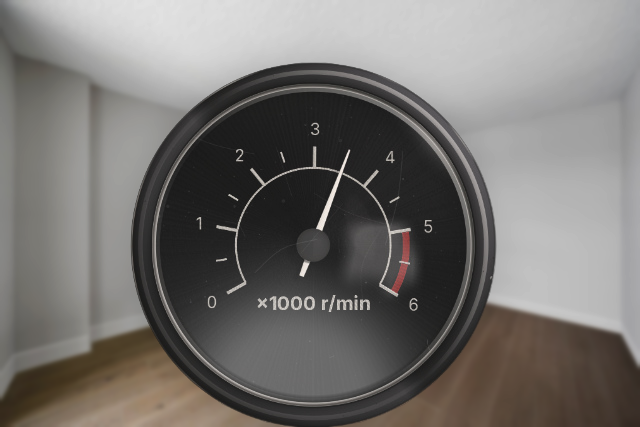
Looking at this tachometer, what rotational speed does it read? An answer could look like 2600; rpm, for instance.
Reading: 3500; rpm
